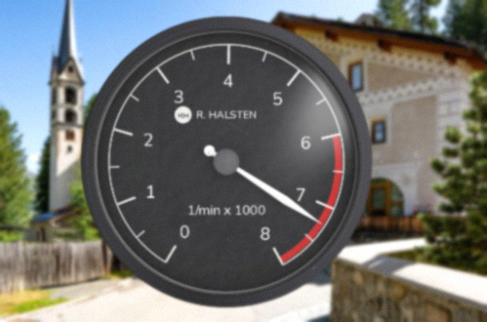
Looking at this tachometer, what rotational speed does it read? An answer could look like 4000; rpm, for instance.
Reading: 7250; rpm
